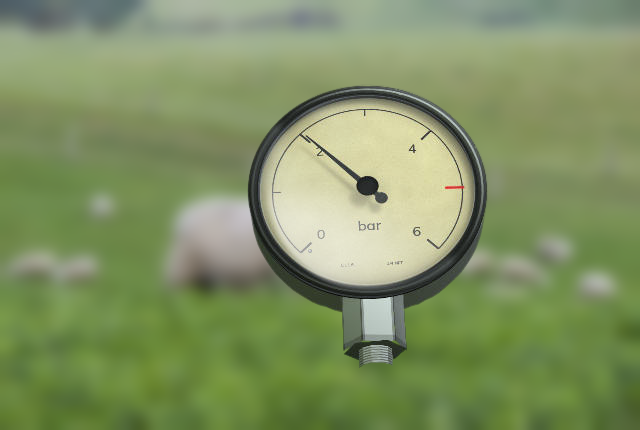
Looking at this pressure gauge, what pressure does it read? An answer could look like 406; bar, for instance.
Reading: 2; bar
